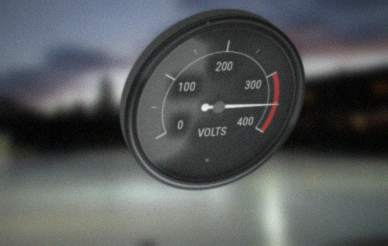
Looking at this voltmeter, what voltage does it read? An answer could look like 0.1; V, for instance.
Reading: 350; V
